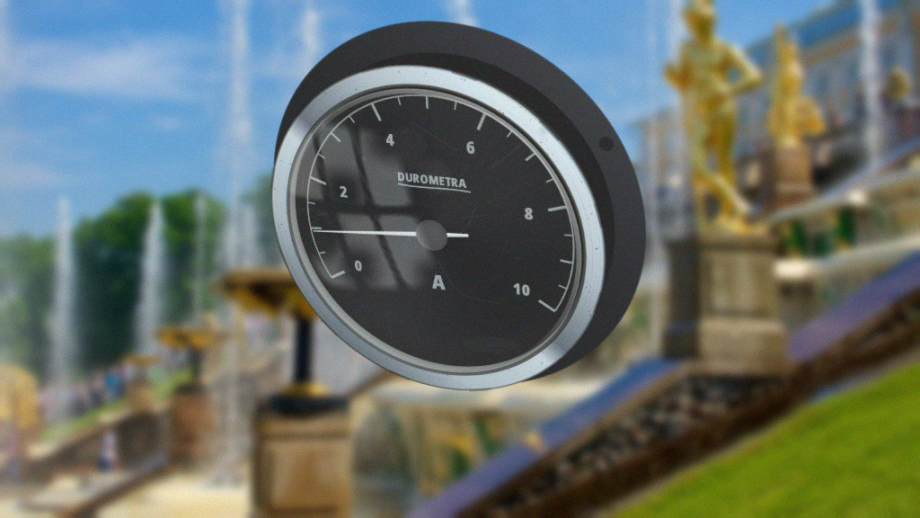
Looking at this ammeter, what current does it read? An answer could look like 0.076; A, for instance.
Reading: 1; A
